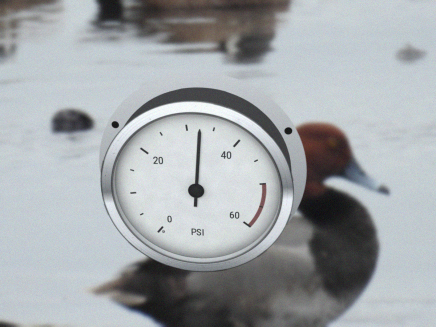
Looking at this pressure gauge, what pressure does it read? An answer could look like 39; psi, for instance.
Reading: 32.5; psi
